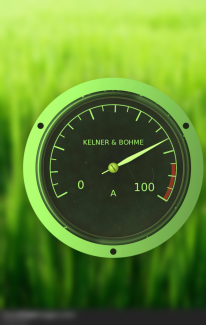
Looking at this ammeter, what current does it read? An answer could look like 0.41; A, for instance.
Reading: 75; A
